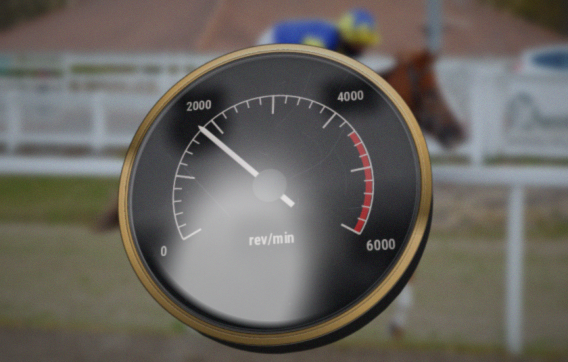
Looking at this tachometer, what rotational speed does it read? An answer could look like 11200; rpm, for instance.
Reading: 1800; rpm
